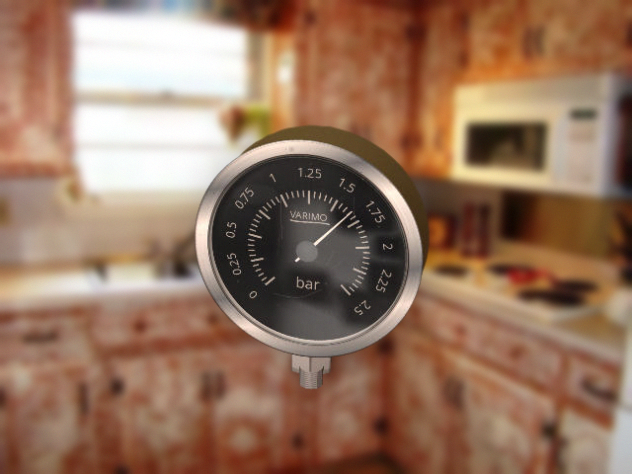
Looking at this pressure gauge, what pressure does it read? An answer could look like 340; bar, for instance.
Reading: 1.65; bar
